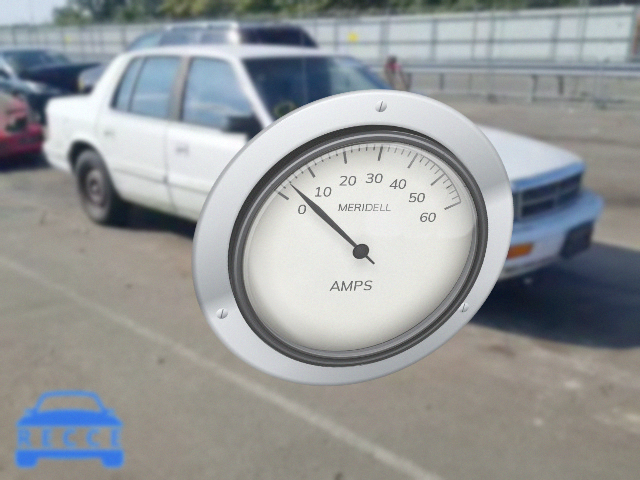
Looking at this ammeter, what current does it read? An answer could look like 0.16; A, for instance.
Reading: 4; A
